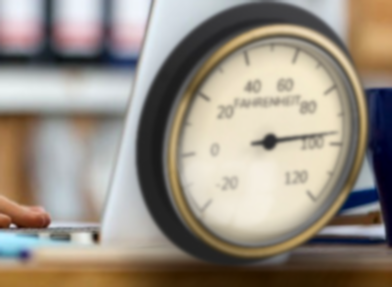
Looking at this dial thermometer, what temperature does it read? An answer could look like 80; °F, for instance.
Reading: 95; °F
